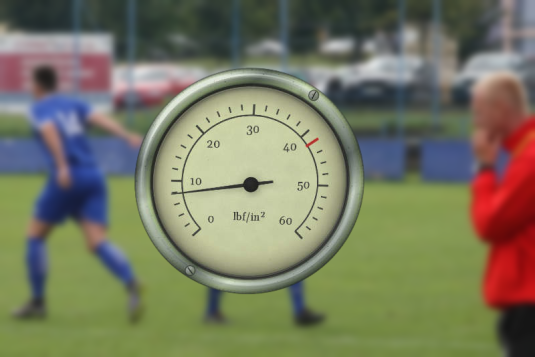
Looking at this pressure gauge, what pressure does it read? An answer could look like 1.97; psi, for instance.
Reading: 8; psi
